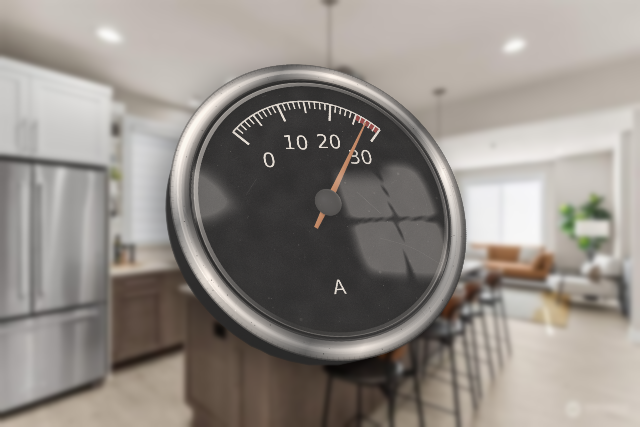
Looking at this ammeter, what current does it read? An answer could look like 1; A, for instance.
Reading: 27; A
